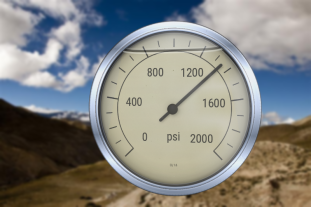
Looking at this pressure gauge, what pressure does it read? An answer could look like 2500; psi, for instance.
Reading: 1350; psi
